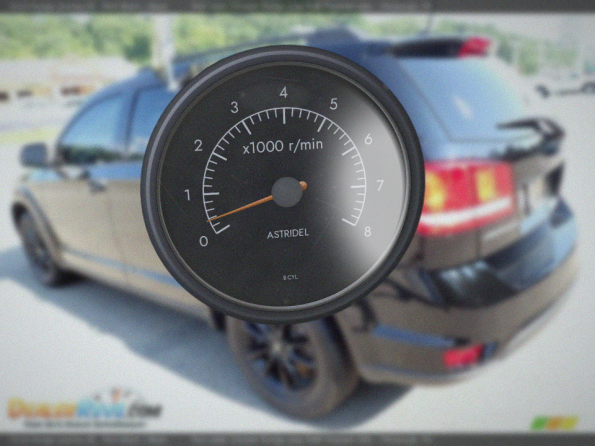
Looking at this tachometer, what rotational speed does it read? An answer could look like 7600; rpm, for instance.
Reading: 400; rpm
